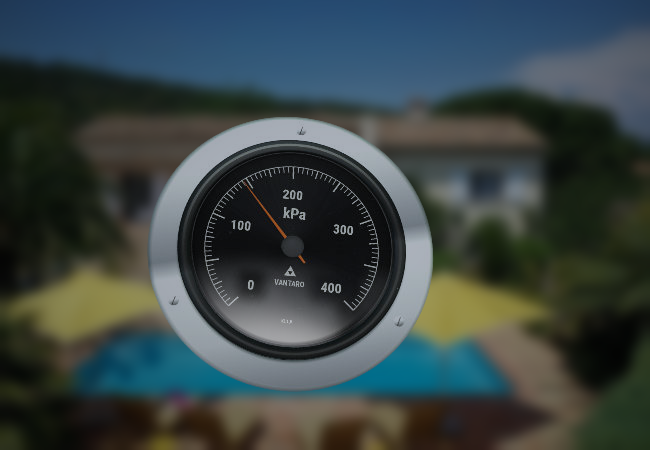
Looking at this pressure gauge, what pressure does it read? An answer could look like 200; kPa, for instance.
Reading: 145; kPa
